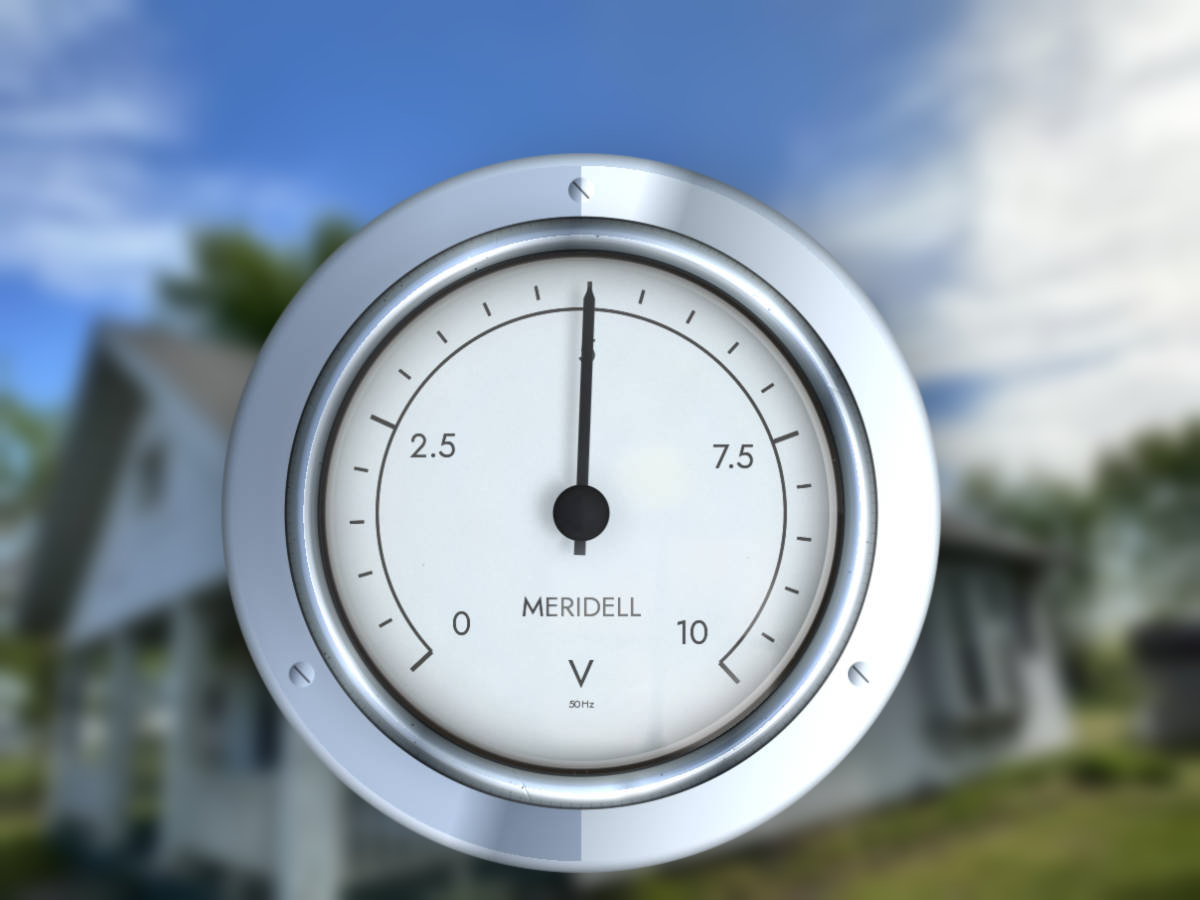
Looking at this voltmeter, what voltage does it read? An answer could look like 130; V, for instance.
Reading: 5; V
